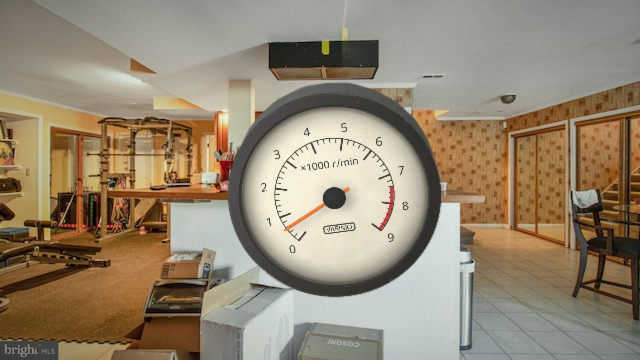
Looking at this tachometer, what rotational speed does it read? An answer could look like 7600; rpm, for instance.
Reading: 600; rpm
